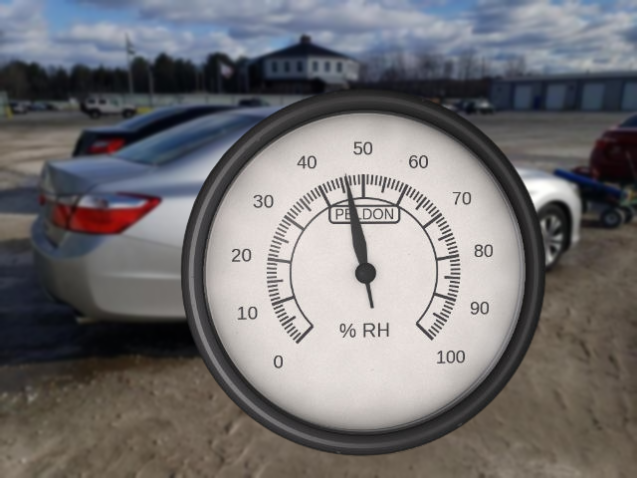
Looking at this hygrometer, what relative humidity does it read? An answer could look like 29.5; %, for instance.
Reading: 46; %
